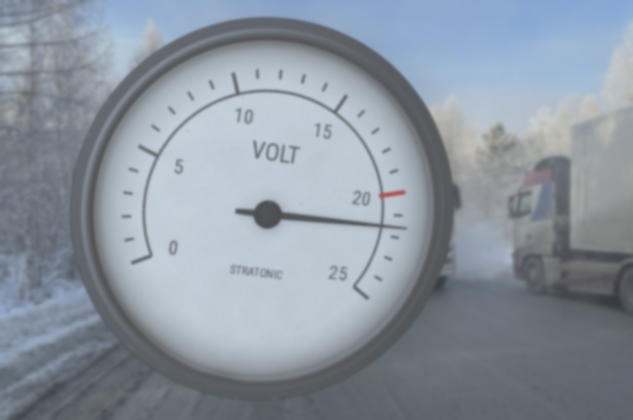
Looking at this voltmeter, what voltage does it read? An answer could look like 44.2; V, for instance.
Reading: 21.5; V
